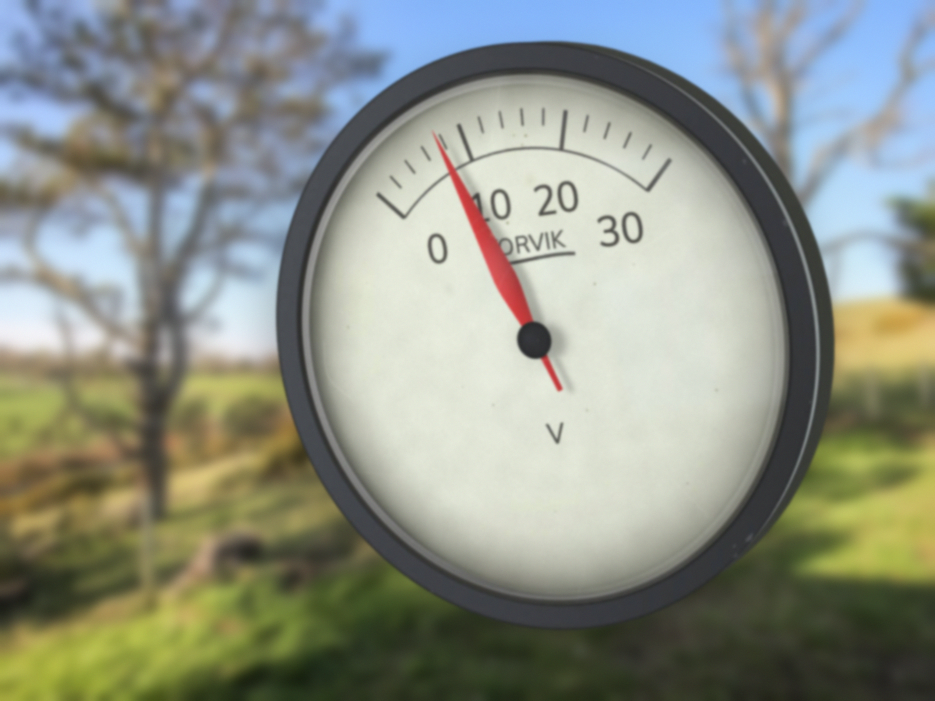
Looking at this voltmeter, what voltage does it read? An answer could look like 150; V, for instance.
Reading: 8; V
